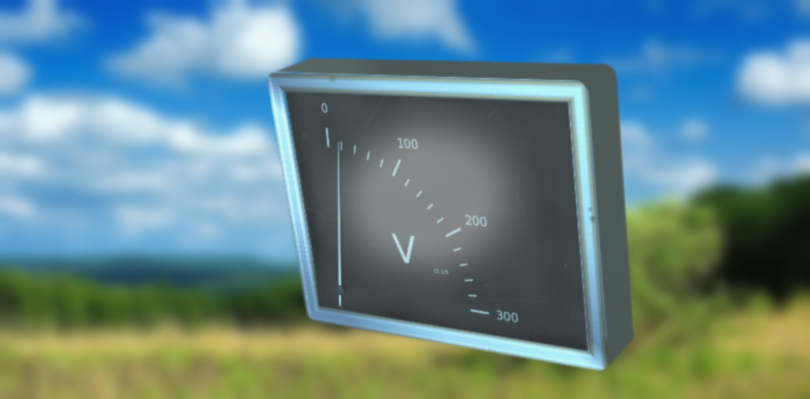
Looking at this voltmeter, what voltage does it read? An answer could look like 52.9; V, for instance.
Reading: 20; V
